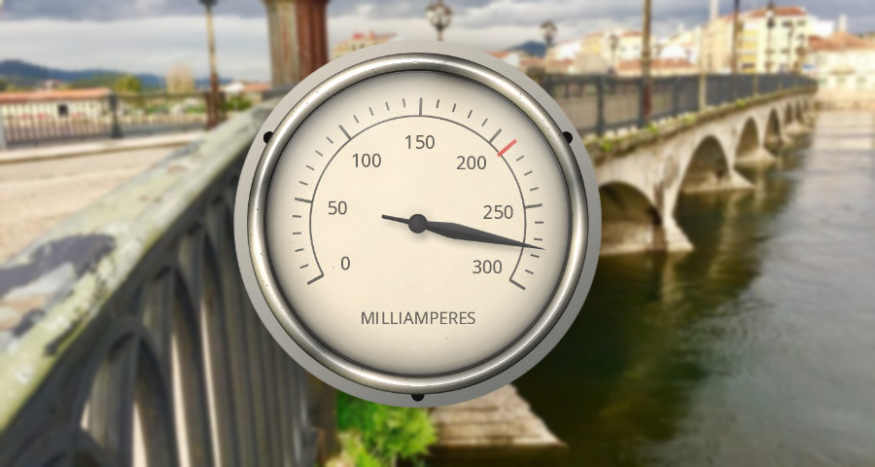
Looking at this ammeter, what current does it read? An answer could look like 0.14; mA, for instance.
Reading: 275; mA
